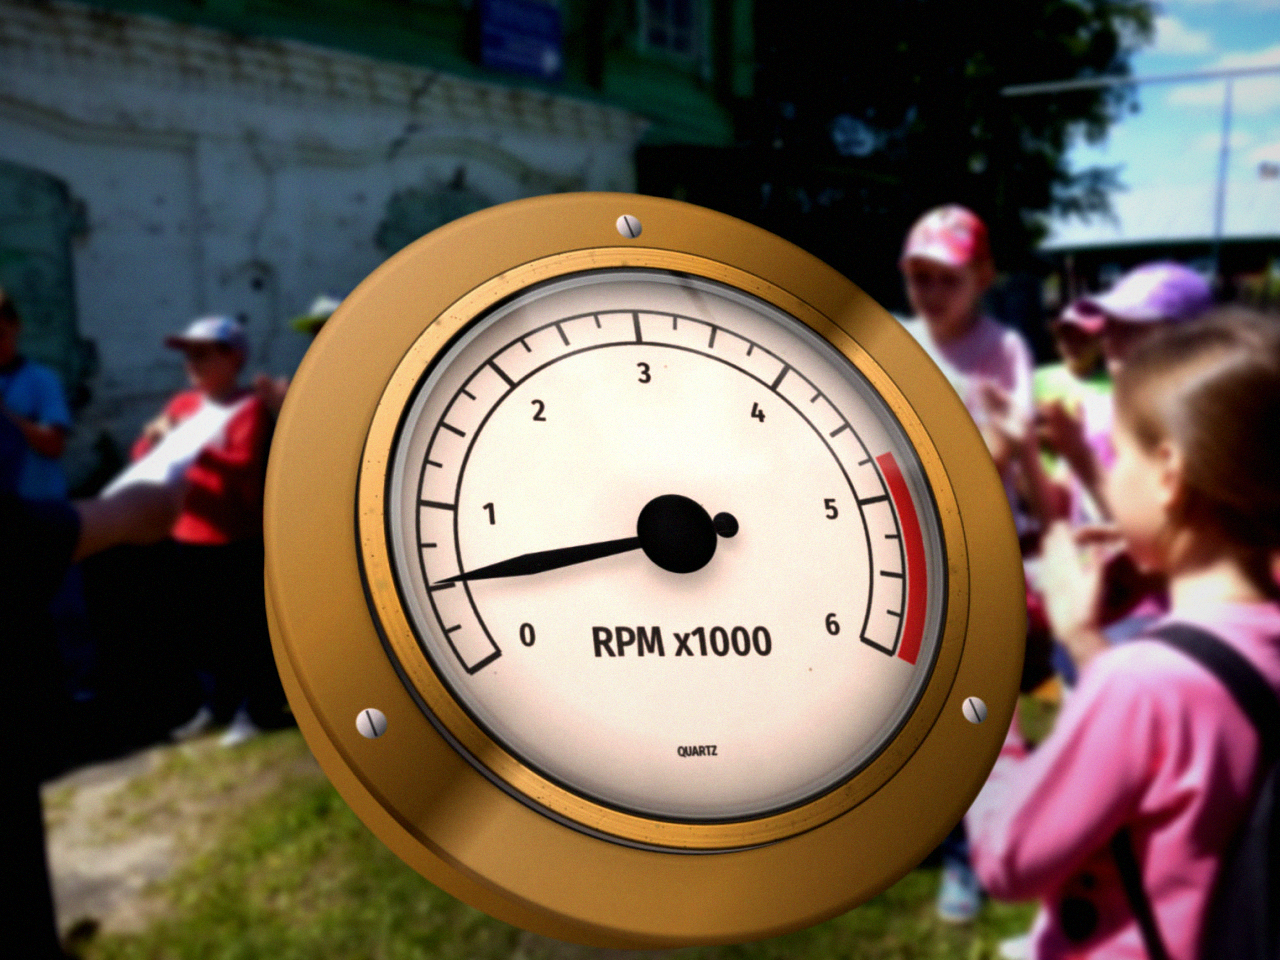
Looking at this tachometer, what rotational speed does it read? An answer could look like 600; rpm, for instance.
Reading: 500; rpm
